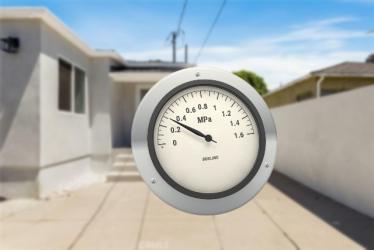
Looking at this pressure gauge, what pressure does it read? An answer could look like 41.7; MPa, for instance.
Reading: 0.3; MPa
